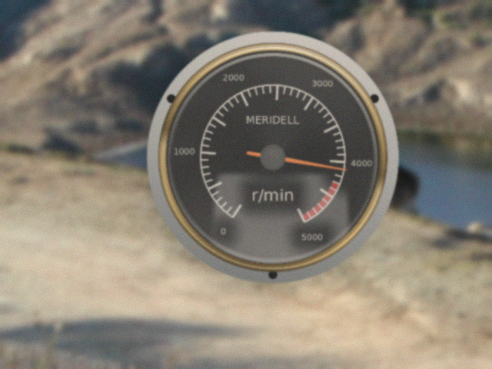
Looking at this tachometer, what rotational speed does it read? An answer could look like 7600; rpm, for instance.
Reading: 4100; rpm
